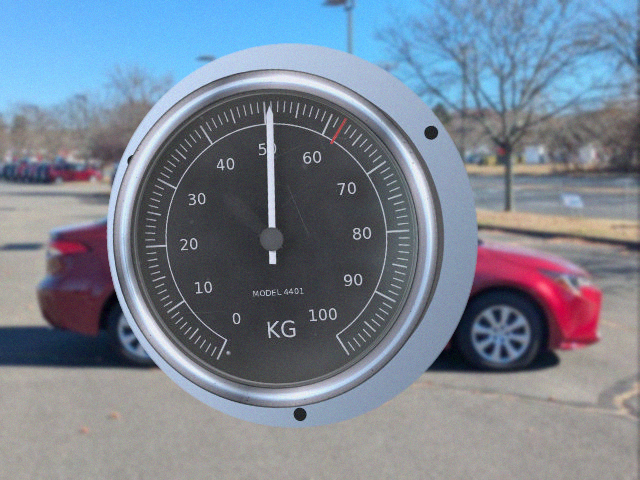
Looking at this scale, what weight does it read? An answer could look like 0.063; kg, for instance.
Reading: 51; kg
